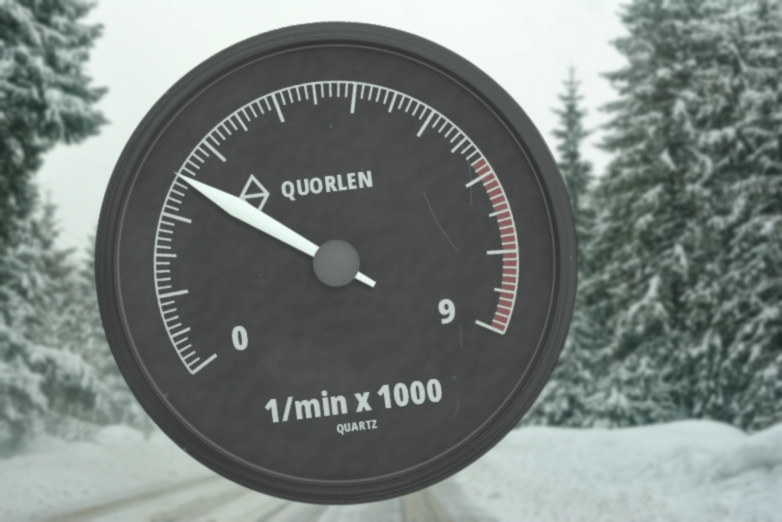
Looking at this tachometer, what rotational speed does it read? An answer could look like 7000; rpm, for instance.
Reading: 2500; rpm
